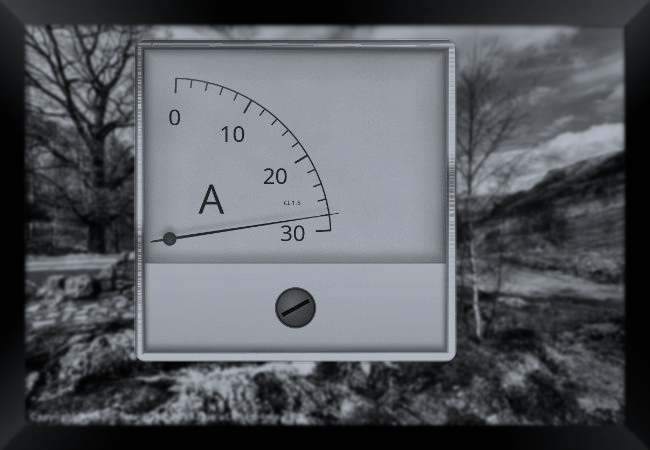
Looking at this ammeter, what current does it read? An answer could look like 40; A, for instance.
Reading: 28; A
